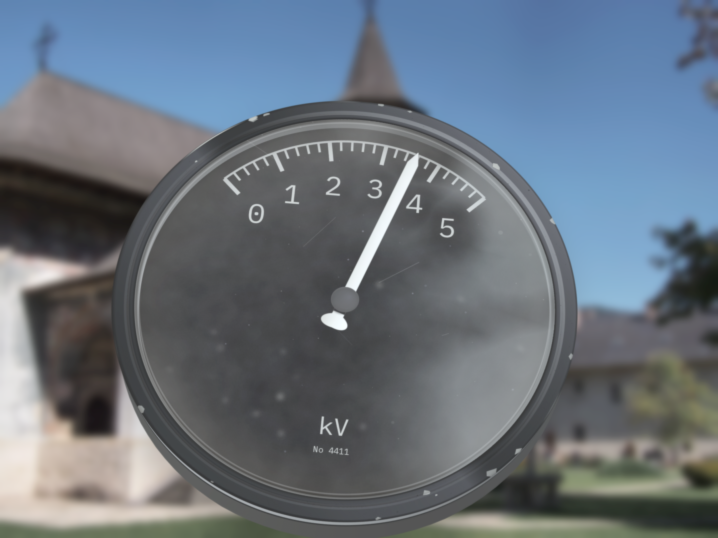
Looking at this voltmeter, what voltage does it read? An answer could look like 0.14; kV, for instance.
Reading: 3.6; kV
